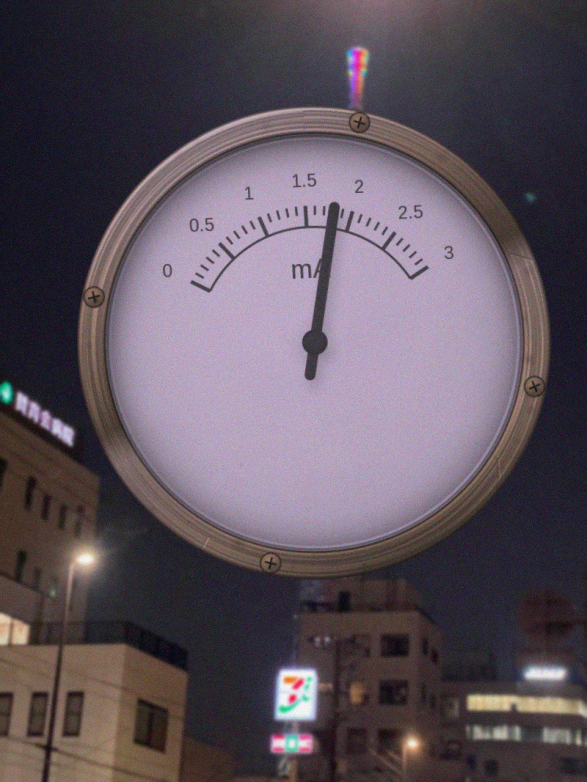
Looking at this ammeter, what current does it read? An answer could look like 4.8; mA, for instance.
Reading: 1.8; mA
